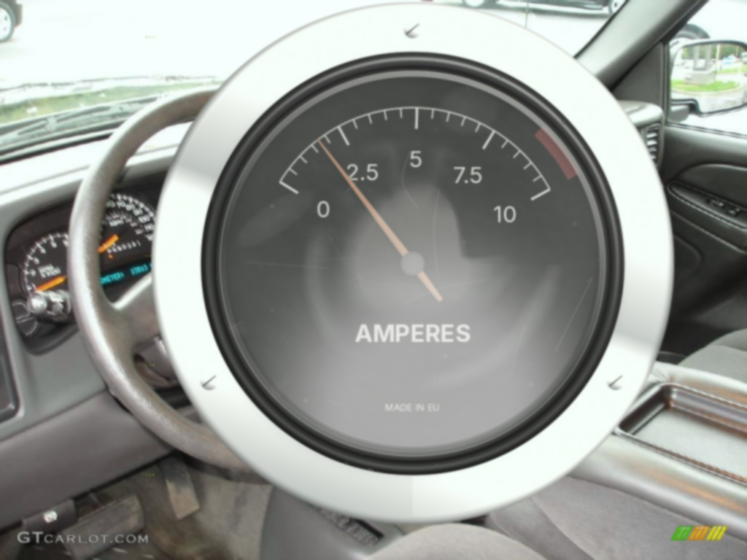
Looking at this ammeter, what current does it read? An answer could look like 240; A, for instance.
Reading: 1.75; A
